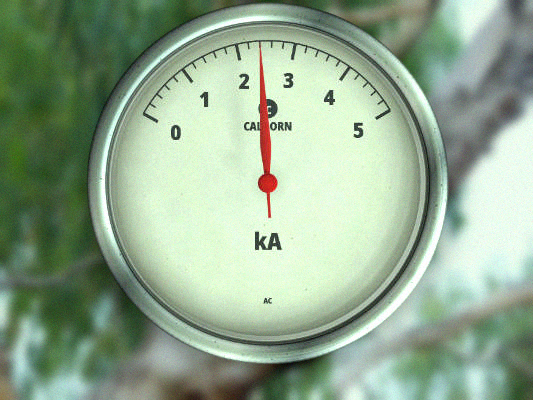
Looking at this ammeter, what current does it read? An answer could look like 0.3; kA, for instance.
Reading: 2.4; kA
